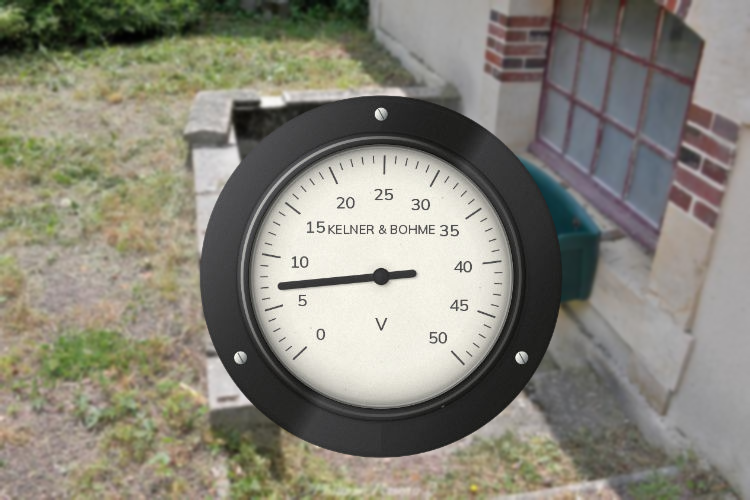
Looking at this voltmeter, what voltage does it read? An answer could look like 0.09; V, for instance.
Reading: 7; V
